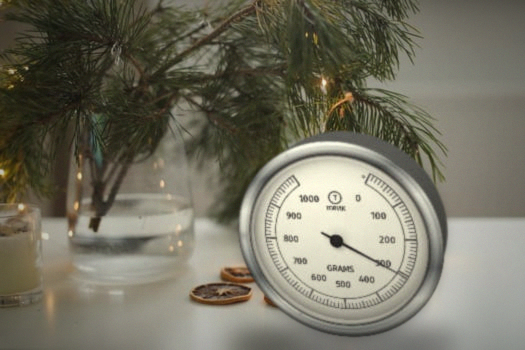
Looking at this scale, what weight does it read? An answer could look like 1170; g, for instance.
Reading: 300; g
